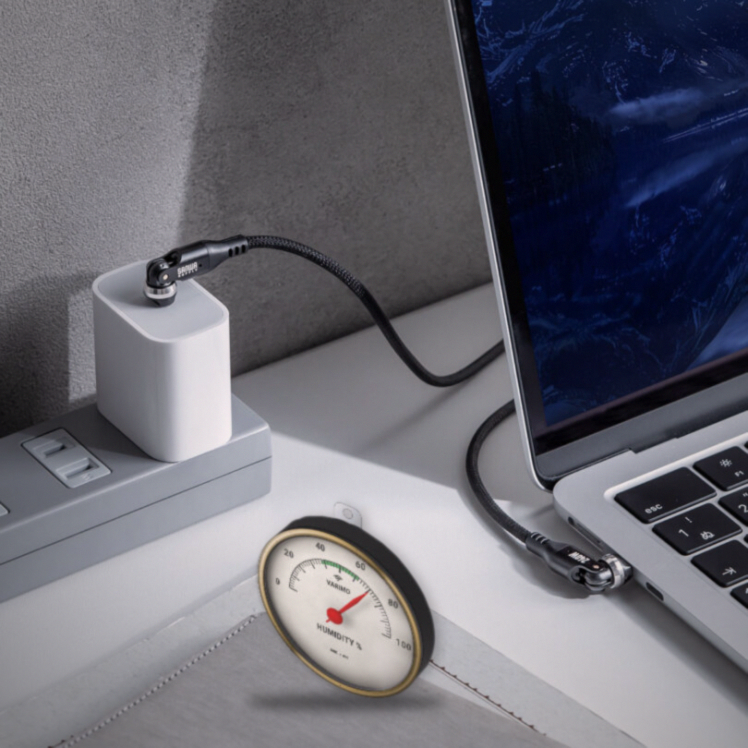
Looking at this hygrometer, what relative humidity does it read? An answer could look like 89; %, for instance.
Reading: 70; %
